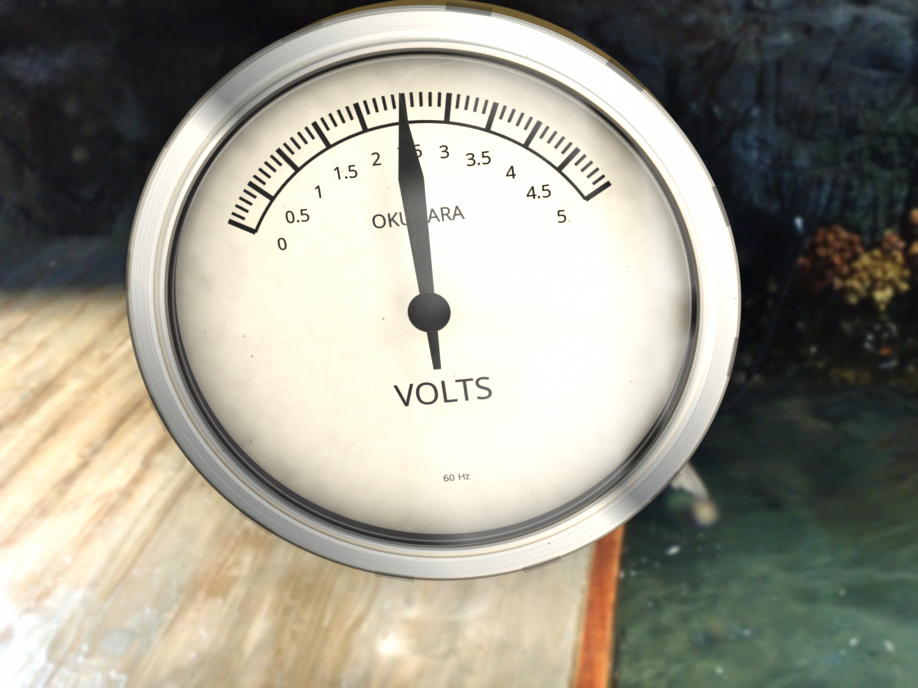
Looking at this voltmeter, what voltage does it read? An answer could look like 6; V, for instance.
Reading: 2.5; V
